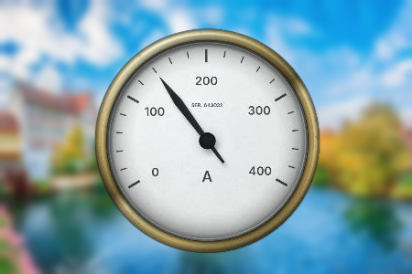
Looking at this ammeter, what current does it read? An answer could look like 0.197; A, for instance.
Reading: 140; A
